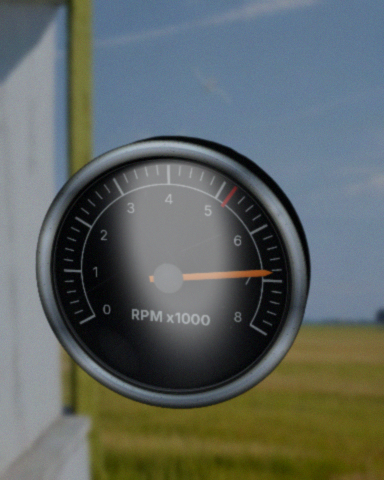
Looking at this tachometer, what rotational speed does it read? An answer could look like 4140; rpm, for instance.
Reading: 6800; rpm
